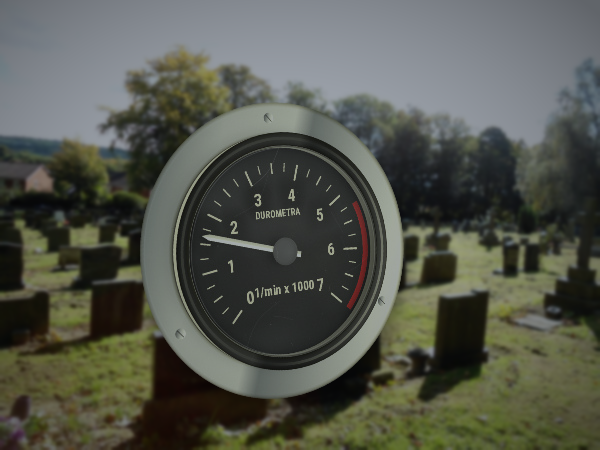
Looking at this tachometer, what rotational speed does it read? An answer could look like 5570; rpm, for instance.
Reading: 1625; rpm
